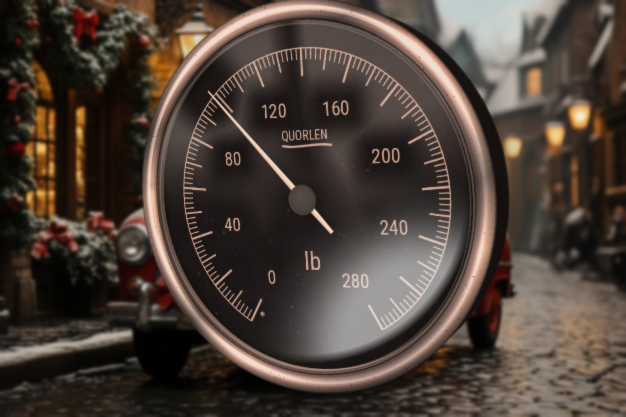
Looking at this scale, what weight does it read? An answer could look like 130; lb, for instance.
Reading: 100; lb
